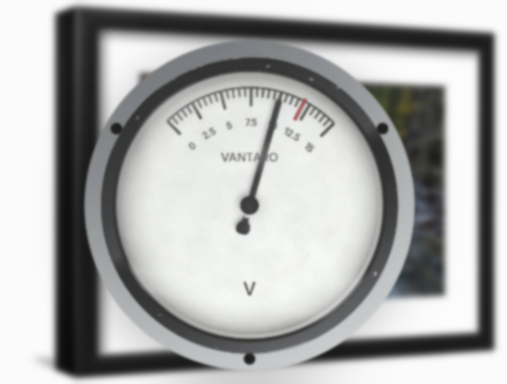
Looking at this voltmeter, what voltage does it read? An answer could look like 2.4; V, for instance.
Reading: 10; V
